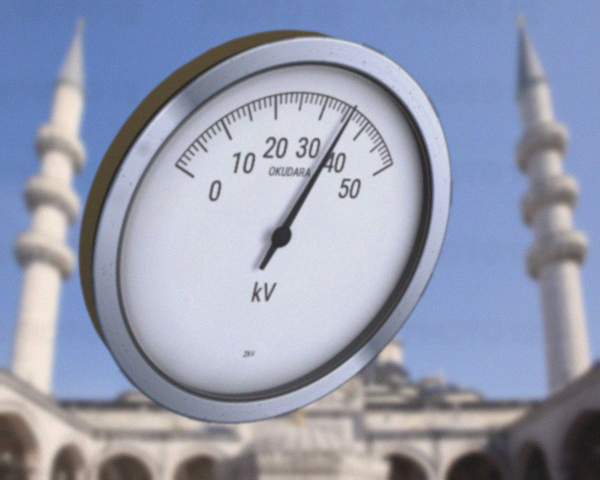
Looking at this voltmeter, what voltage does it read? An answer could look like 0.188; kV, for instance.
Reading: 35; kV
